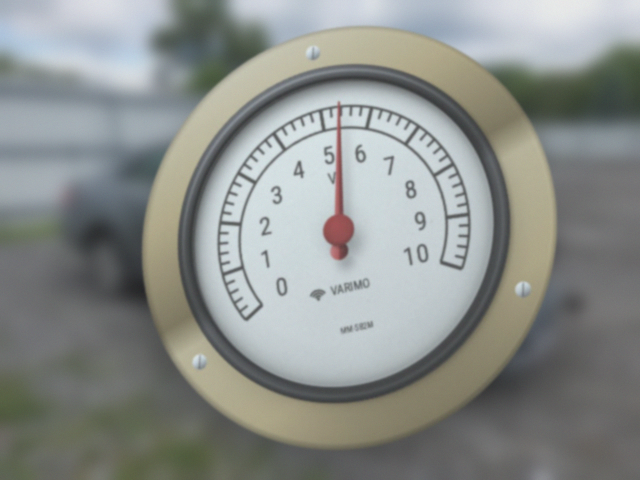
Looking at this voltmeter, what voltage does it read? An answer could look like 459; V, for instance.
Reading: 5.4; V
